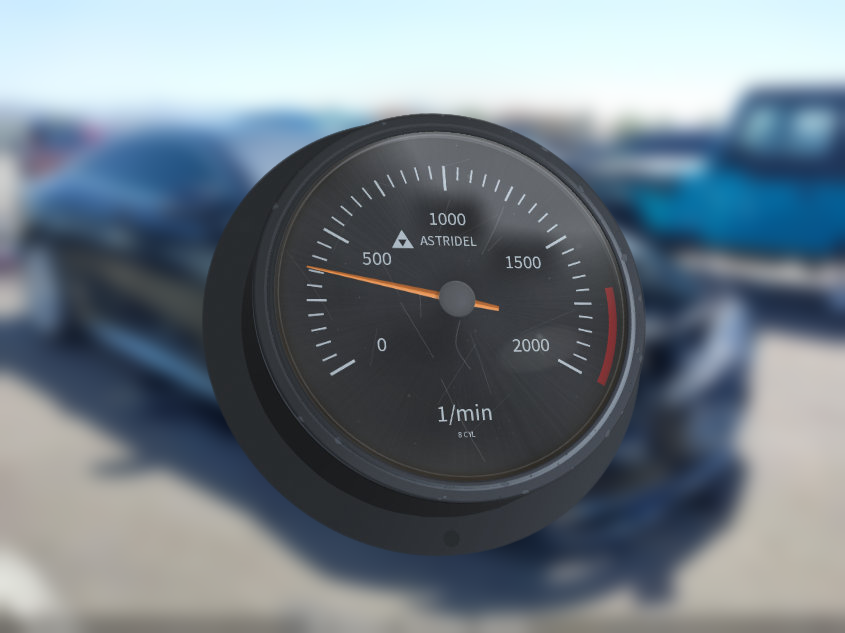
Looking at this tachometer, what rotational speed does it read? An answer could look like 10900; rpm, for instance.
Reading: 350; rpm
